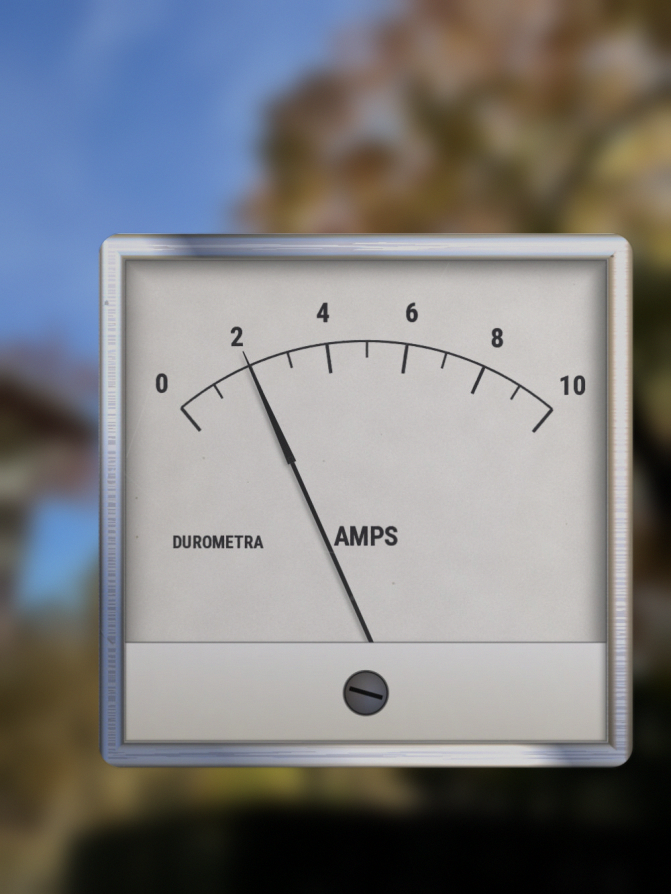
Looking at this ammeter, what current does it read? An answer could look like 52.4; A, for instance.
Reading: 2; A
